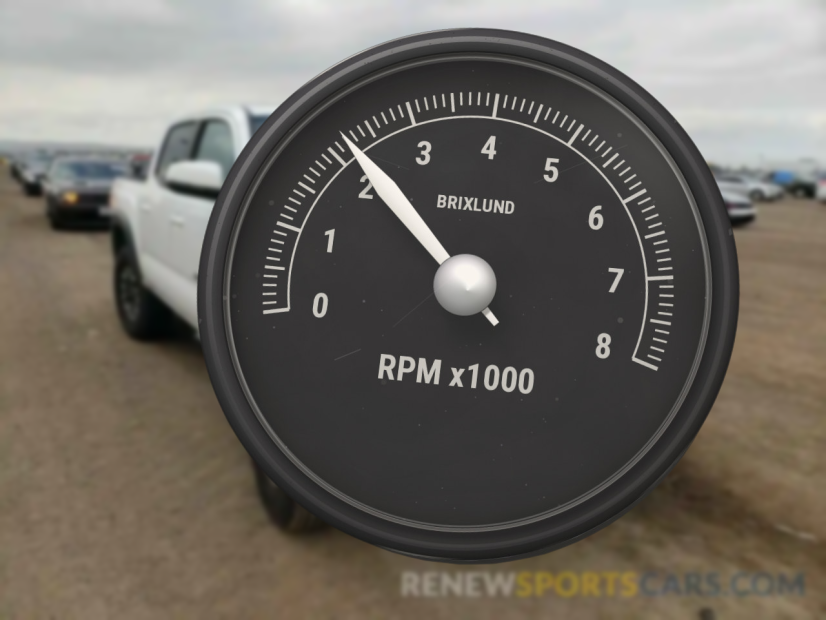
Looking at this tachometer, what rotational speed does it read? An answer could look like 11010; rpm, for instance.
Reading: 2200; rpm
